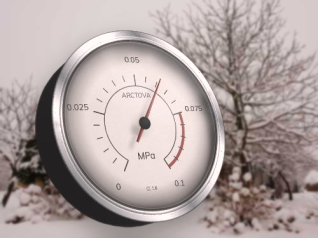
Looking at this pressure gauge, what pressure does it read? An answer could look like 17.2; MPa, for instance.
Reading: 0.06; MPa
